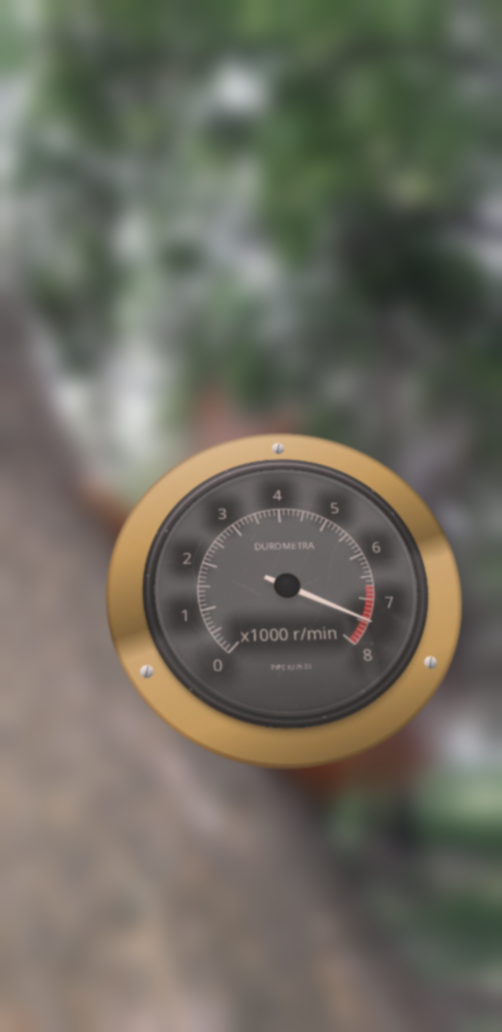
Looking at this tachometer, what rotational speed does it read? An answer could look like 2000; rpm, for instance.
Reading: 7500; rpm
